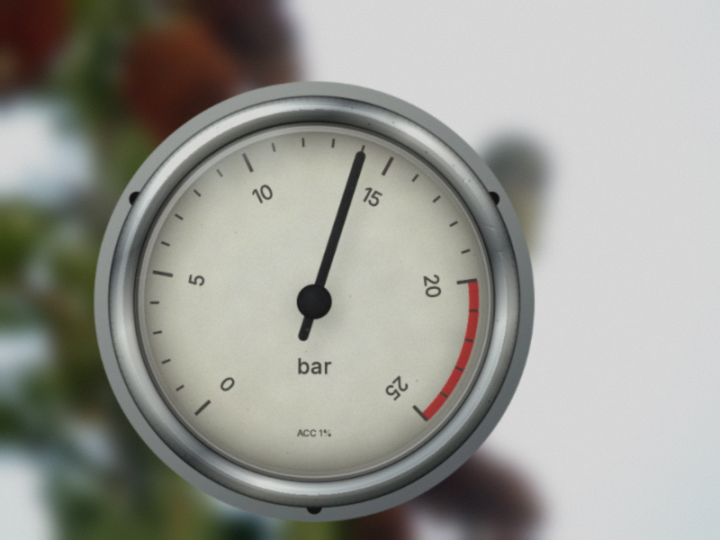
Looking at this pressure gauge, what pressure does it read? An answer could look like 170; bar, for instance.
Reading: 14; bar
